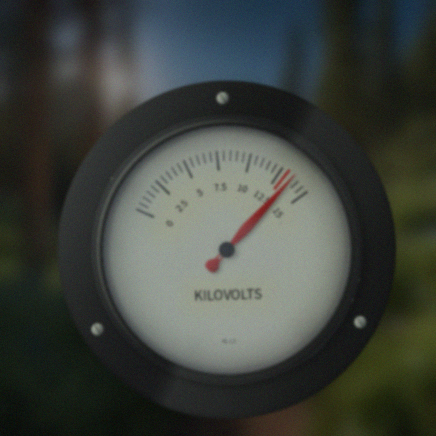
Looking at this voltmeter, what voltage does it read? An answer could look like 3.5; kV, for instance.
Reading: 13.5; kV
